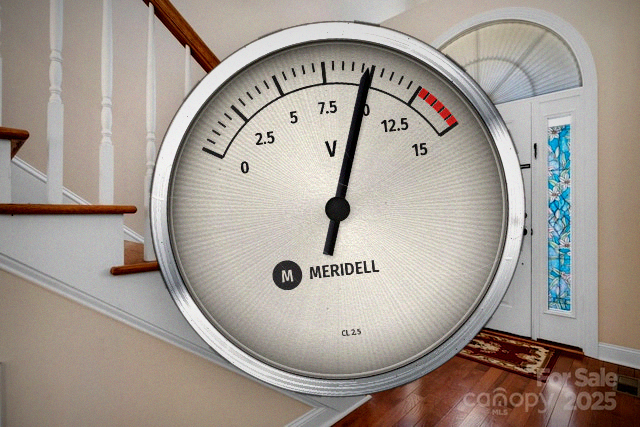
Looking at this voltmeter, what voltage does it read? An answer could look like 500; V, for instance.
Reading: 9.75; V
